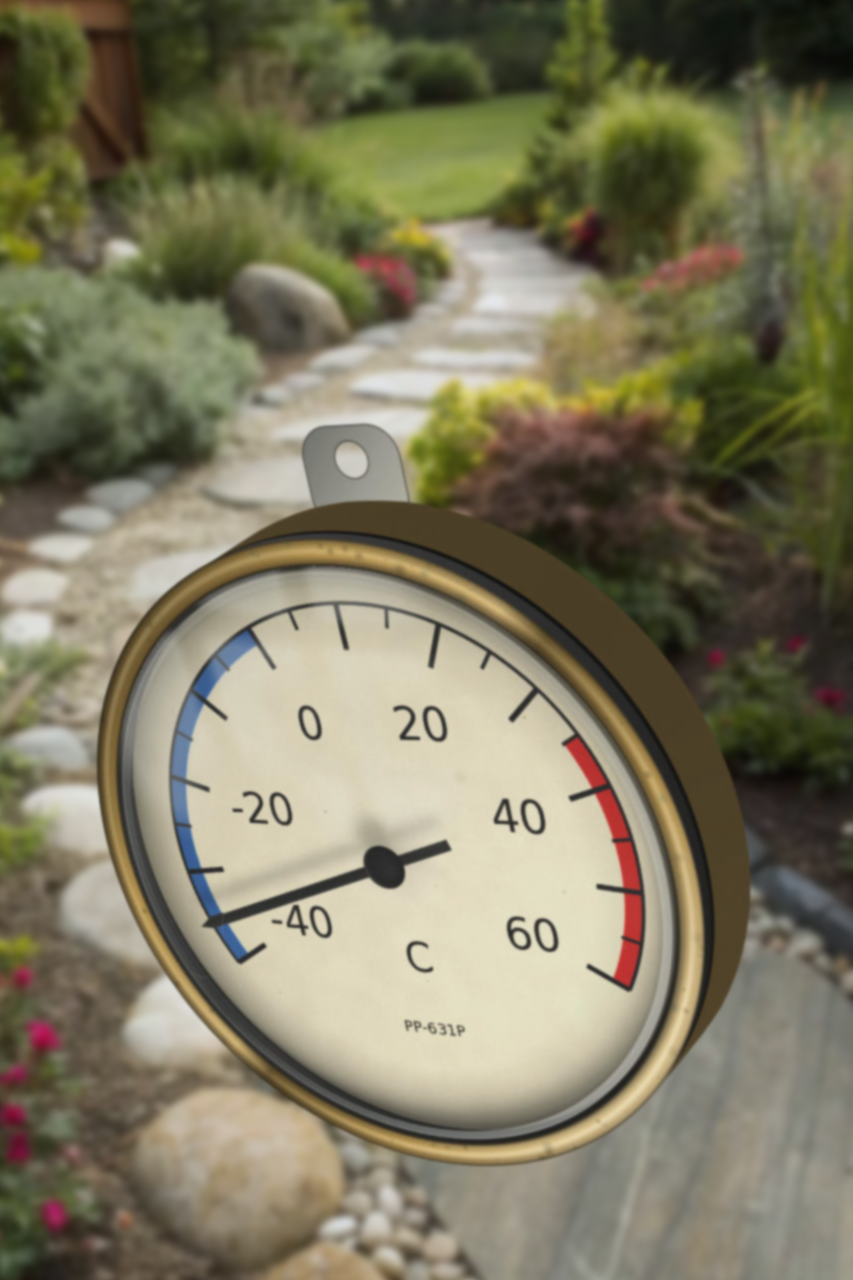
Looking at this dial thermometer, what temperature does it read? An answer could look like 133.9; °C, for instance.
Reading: -35; °C
